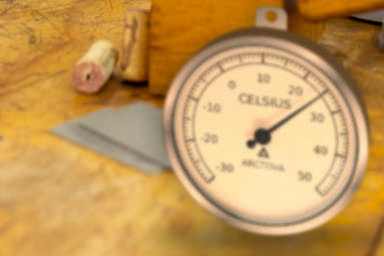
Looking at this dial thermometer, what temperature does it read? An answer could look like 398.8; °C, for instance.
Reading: 25; °C
